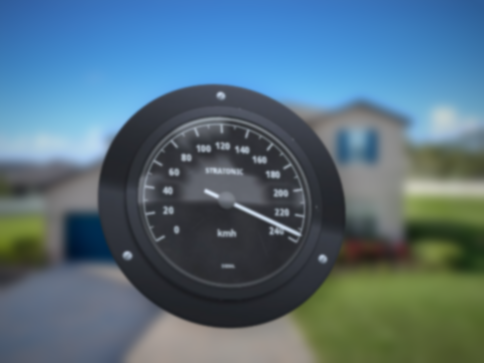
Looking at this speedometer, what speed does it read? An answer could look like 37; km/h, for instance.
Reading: 235; km/h
